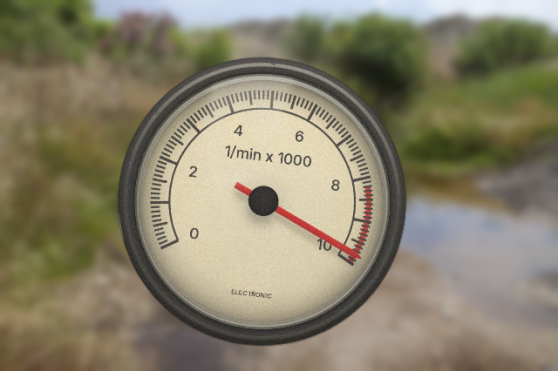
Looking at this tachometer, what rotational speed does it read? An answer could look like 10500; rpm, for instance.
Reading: 9800; rpm
